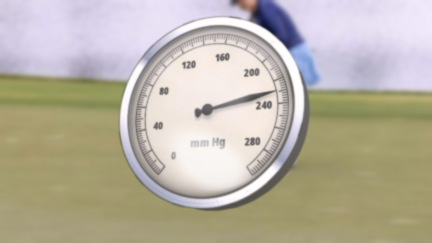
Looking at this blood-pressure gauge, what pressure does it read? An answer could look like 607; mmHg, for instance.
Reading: 230; mmHg
